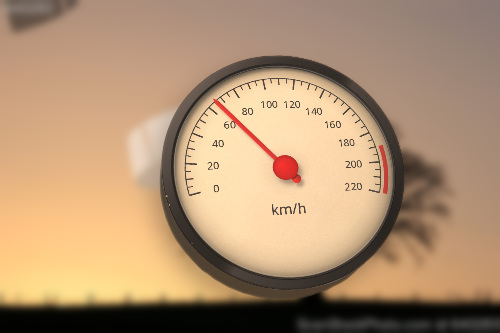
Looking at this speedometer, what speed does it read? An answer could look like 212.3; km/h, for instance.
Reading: 65; km/h
